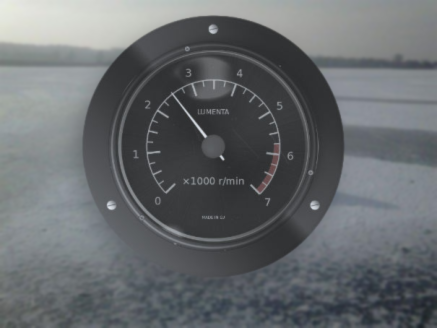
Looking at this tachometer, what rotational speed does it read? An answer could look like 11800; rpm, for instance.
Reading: 2500; rpm
